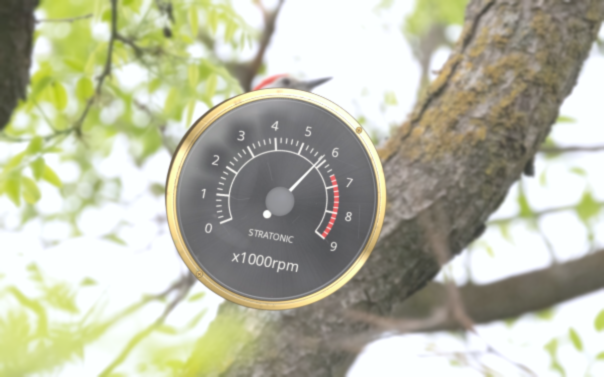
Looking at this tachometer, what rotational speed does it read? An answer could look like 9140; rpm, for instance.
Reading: 5800; rpm
